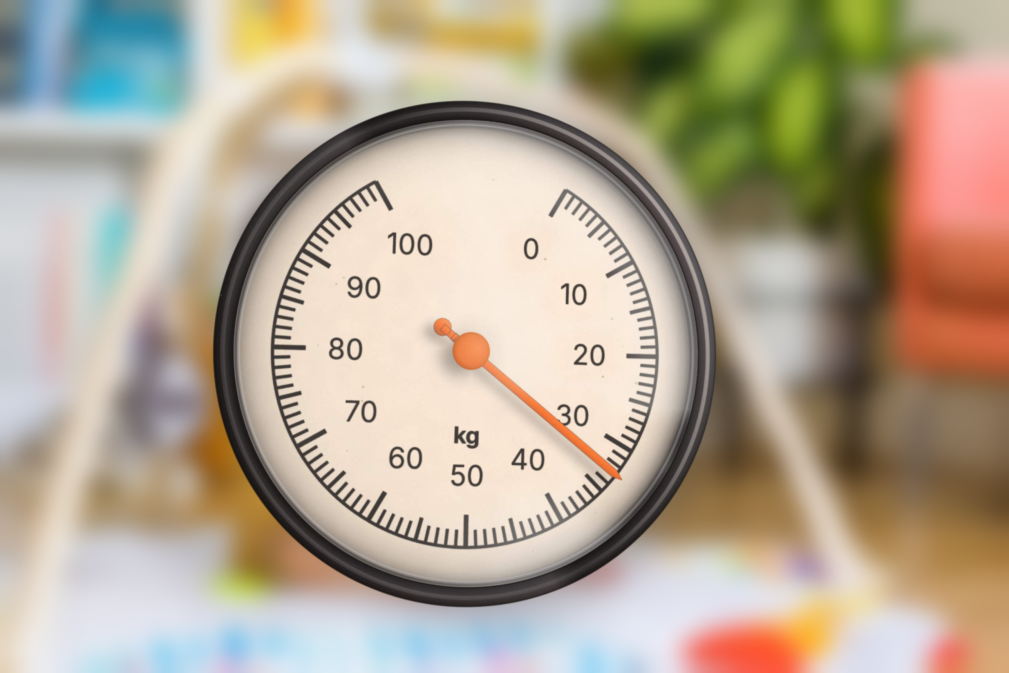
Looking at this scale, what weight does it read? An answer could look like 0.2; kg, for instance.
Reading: 33; kg
